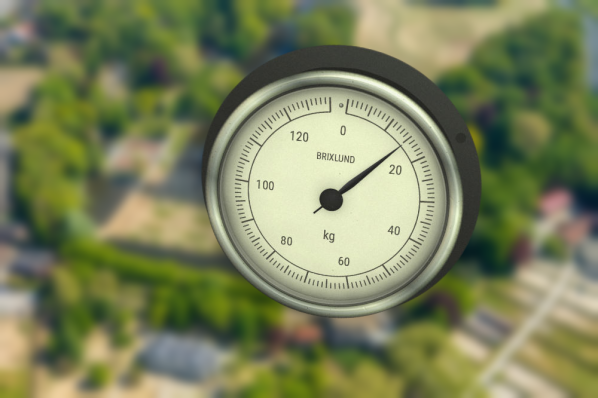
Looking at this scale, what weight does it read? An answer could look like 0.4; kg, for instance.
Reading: 15; kg
